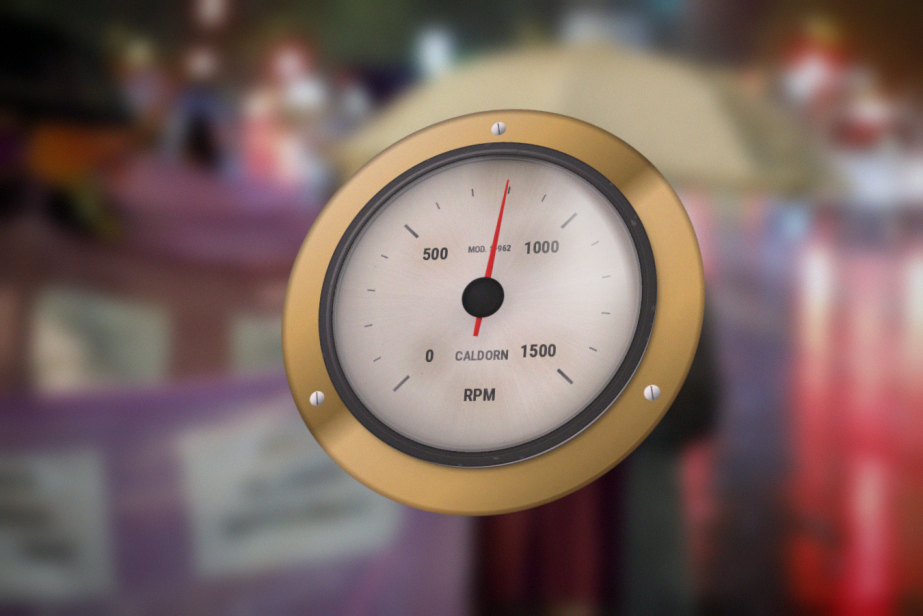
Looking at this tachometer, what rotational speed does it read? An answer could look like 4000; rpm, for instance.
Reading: 800; rpm
